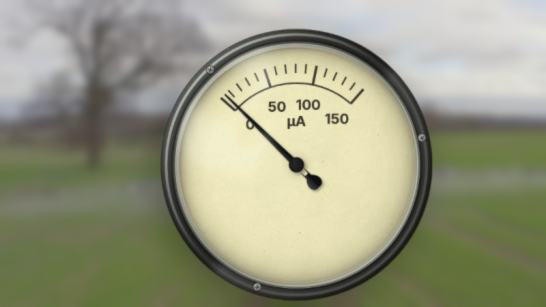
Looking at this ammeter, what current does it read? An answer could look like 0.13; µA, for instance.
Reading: 5; µA
